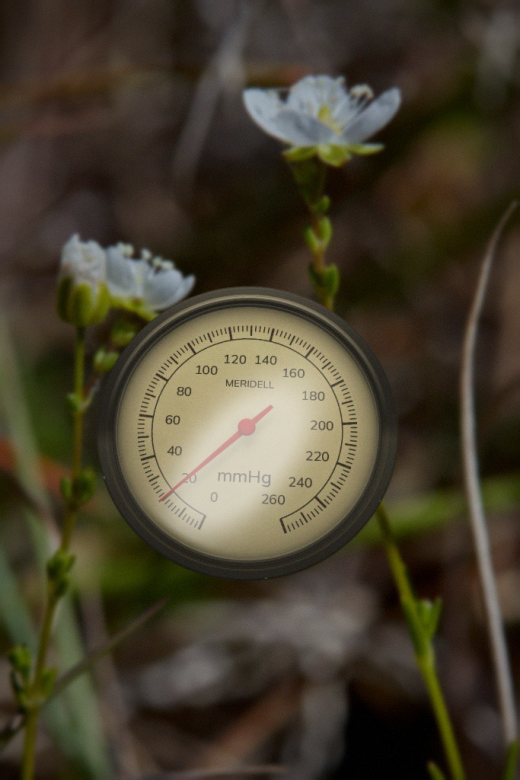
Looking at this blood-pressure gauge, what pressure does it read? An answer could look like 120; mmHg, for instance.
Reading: 20; mmHg
